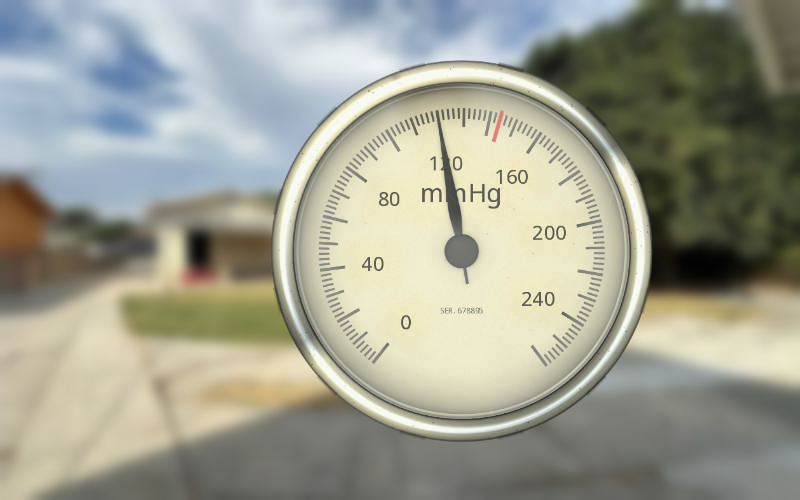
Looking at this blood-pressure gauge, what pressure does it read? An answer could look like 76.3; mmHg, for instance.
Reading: 120; mmHg
